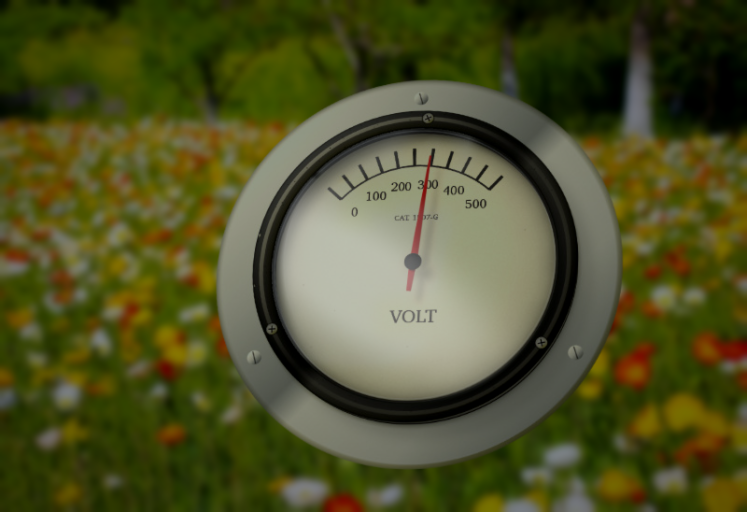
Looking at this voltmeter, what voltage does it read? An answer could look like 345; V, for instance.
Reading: 300; V
